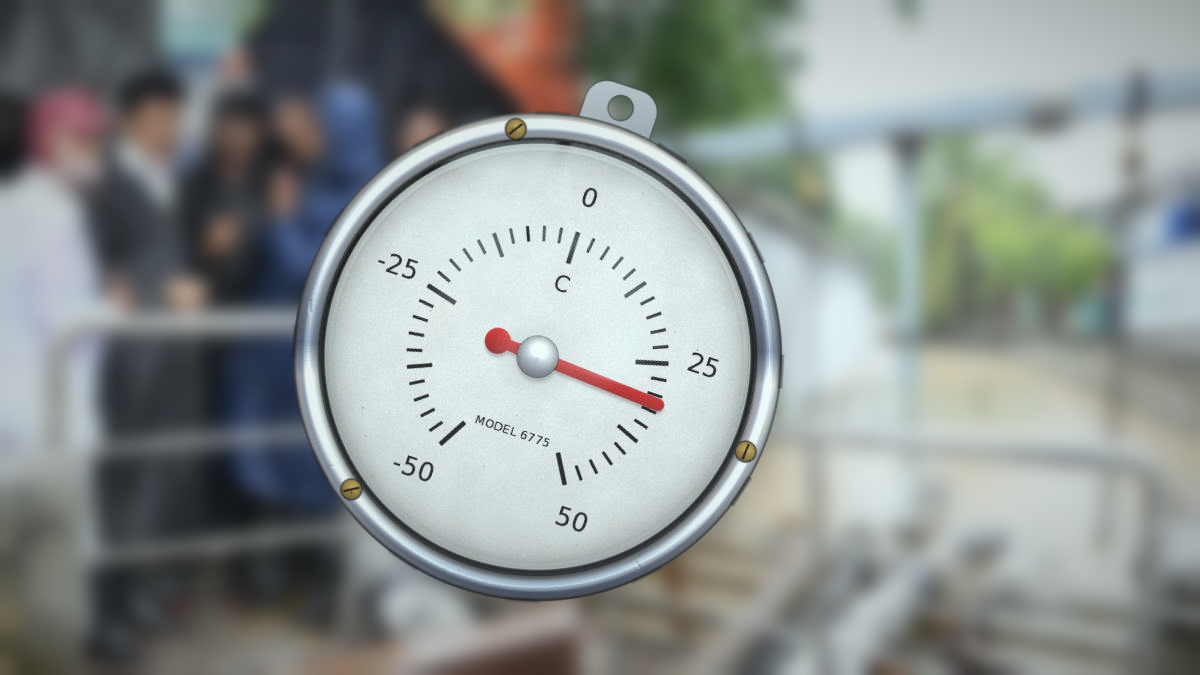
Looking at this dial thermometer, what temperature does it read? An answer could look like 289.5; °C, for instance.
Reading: 31.25; °C
